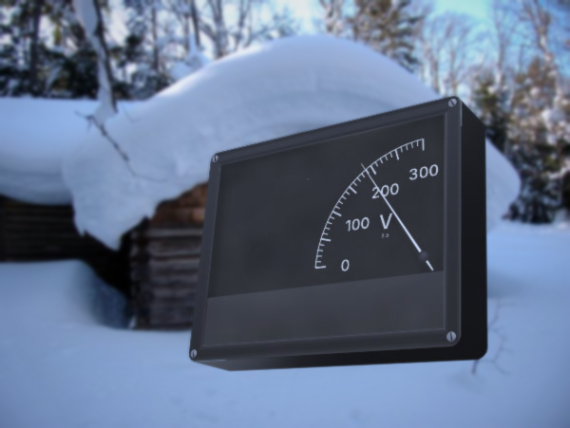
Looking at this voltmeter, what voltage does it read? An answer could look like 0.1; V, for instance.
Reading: 190; V
